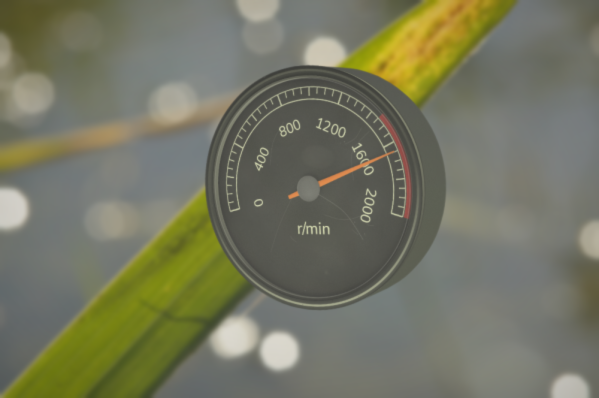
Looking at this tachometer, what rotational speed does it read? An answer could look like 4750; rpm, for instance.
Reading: 1650; rpm
